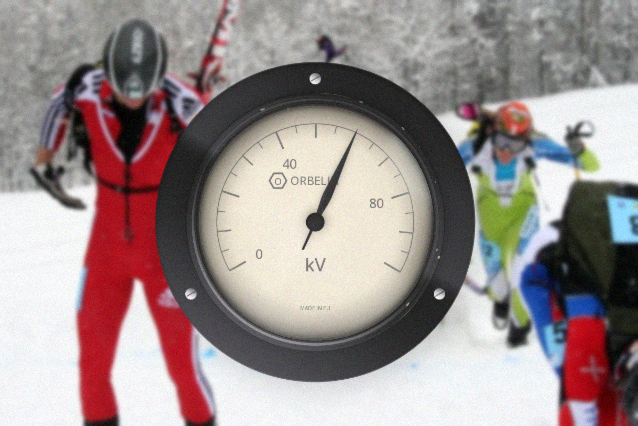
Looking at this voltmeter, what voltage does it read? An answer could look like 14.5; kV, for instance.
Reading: 60; kV
